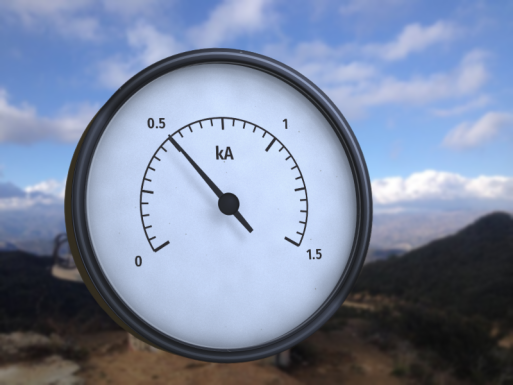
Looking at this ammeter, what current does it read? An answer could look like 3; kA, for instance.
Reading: 0.5; kA
